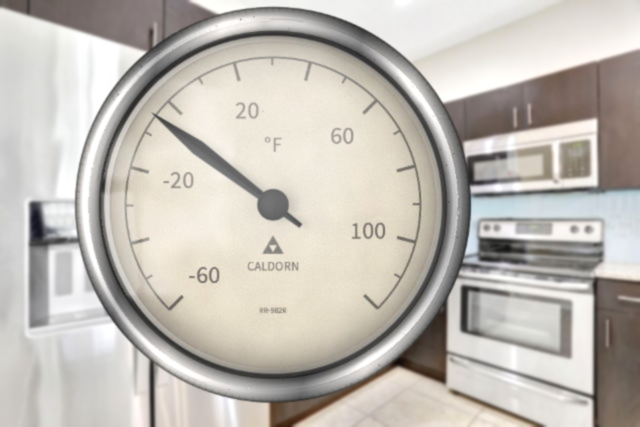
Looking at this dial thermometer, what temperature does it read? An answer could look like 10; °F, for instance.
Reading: -5; °F
